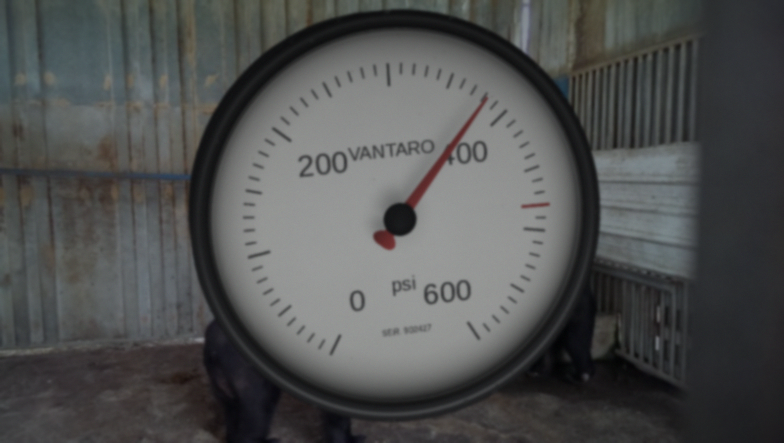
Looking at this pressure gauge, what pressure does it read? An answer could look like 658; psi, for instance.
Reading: 380; psi
